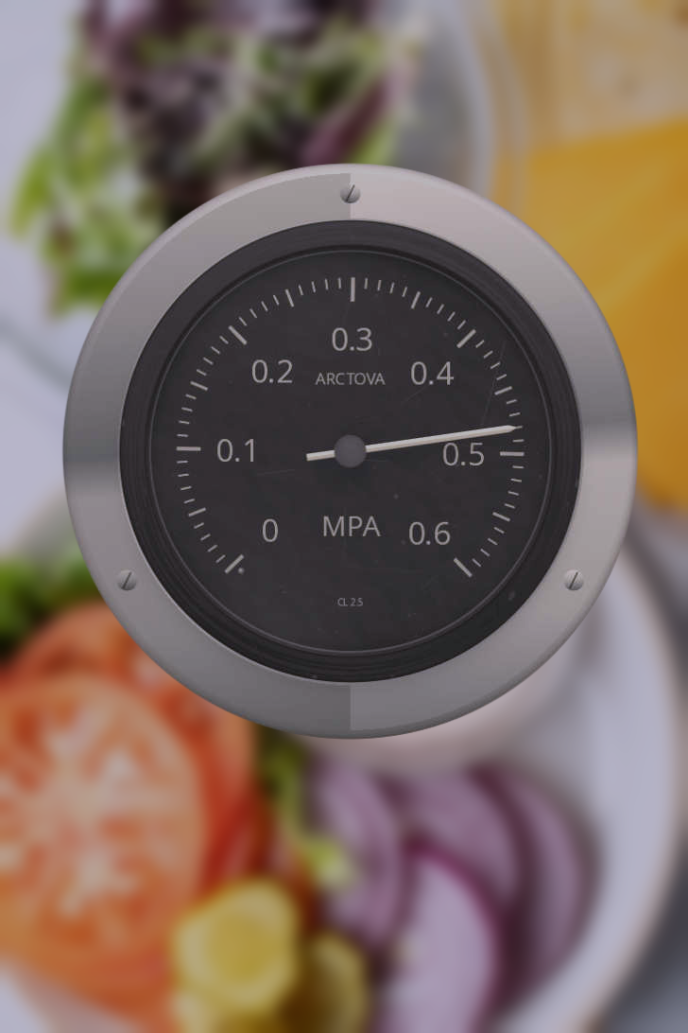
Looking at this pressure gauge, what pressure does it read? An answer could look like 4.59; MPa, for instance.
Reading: 0.48; MPa
